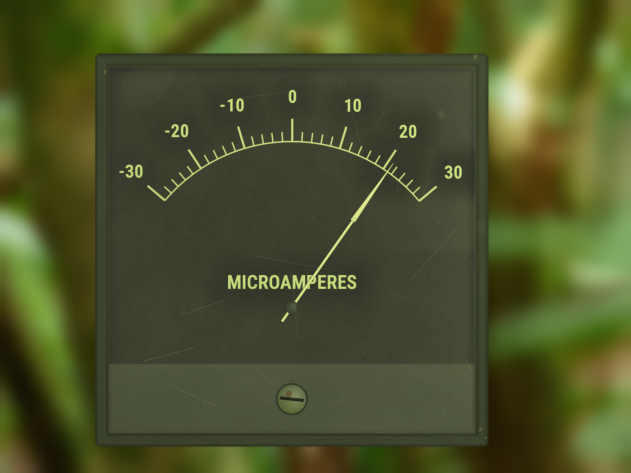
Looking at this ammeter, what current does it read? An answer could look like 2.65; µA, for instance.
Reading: 21; µA
